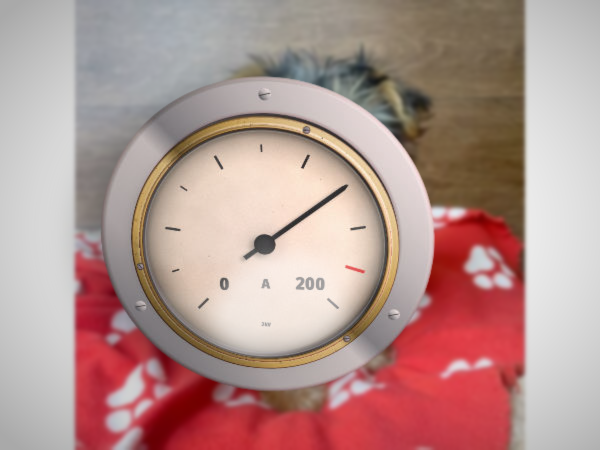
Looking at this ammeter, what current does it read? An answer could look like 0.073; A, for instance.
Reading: 140; A
